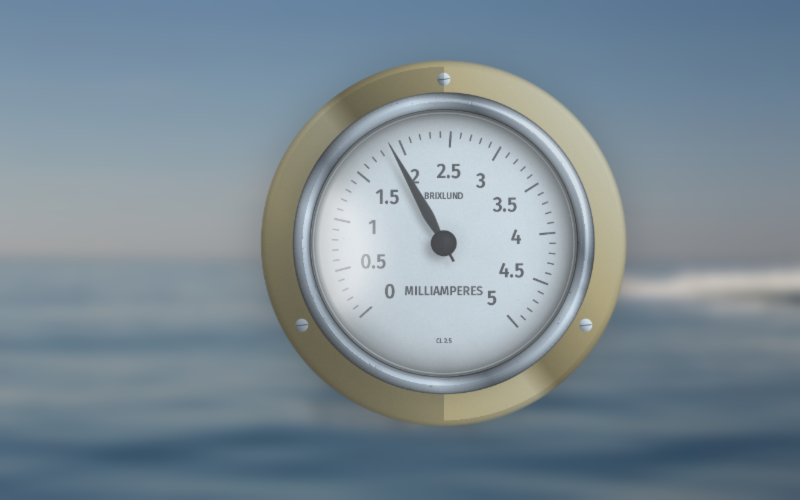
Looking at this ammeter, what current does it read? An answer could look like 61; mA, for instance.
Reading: 1.9; mA
